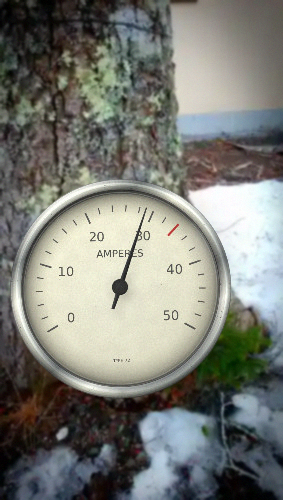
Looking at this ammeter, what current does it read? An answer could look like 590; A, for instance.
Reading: 29; A
